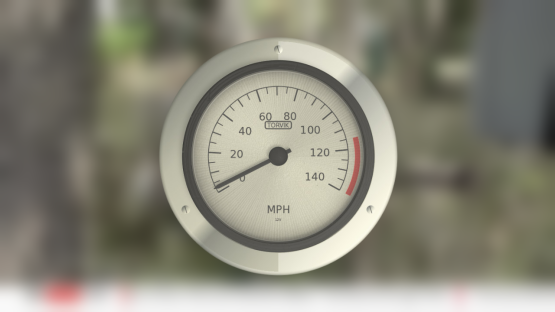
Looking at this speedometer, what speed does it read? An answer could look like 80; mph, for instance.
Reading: 2.5; mph
